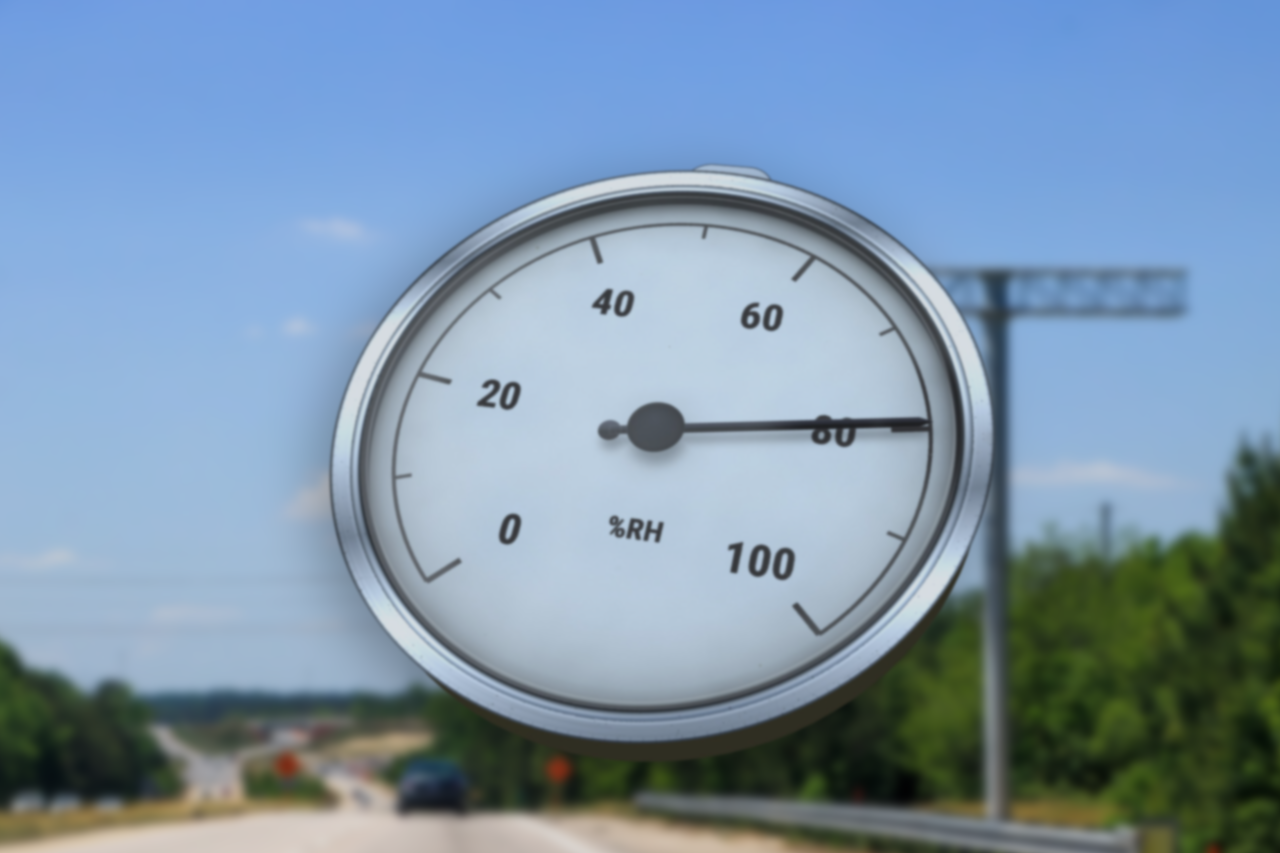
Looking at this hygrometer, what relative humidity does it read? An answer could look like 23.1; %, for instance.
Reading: 80; %
